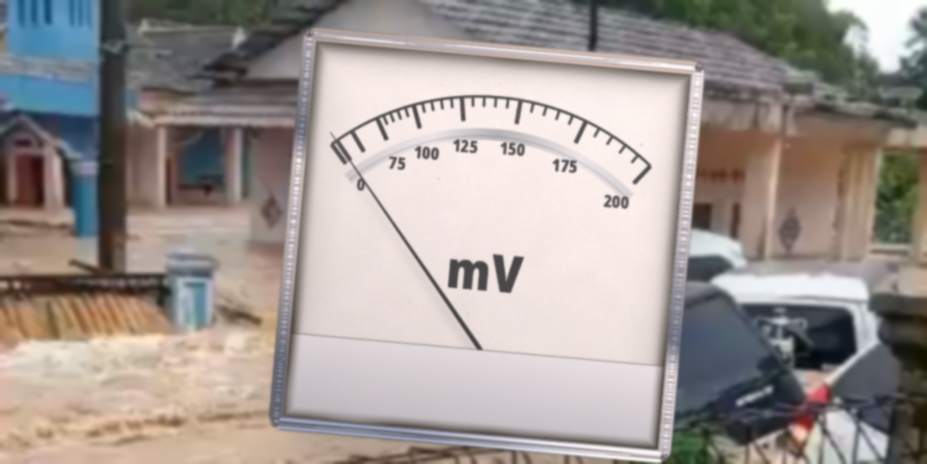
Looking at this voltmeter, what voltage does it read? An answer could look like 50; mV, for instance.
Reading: 25; mV
